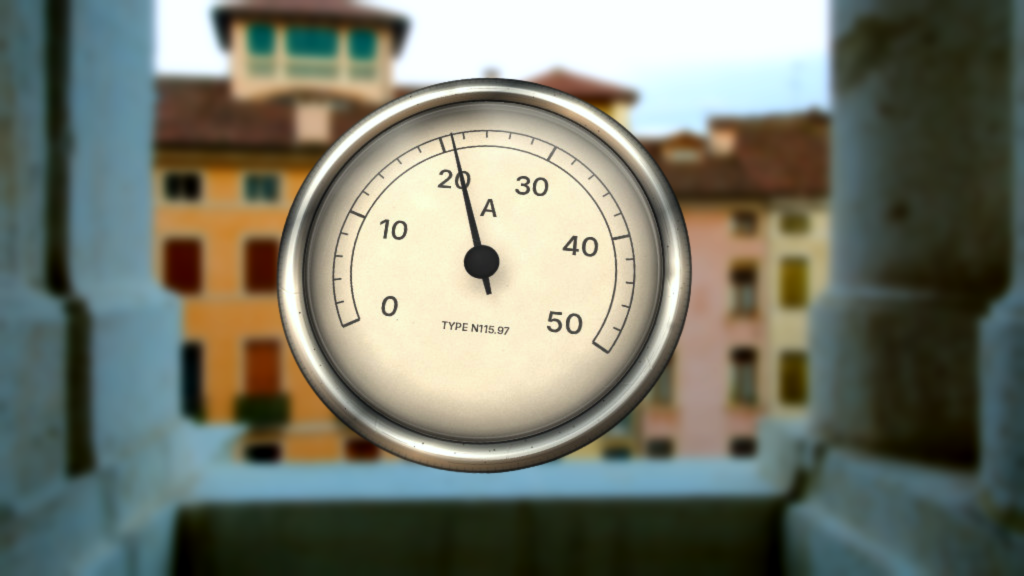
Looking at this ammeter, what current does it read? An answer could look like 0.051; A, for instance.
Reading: 21; A
